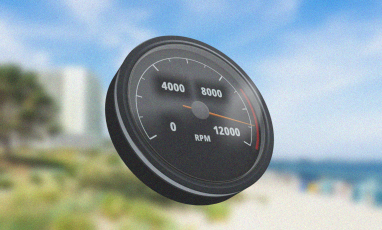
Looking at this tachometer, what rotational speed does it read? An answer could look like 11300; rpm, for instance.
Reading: 11000; rpm
